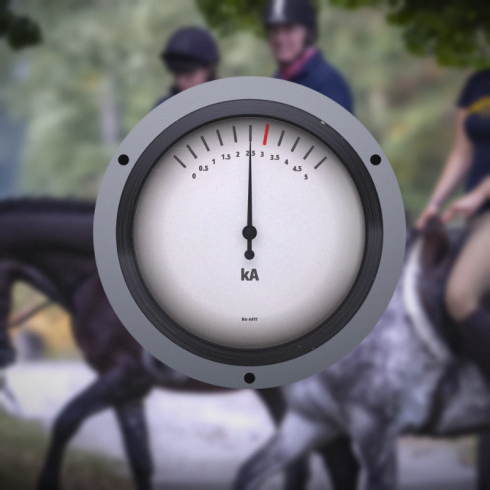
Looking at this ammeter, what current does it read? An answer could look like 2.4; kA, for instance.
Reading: 2.5; kA
